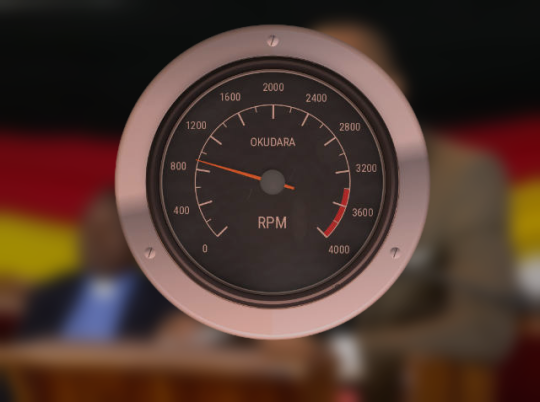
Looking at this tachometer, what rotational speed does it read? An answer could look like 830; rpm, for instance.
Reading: 900; rpm
